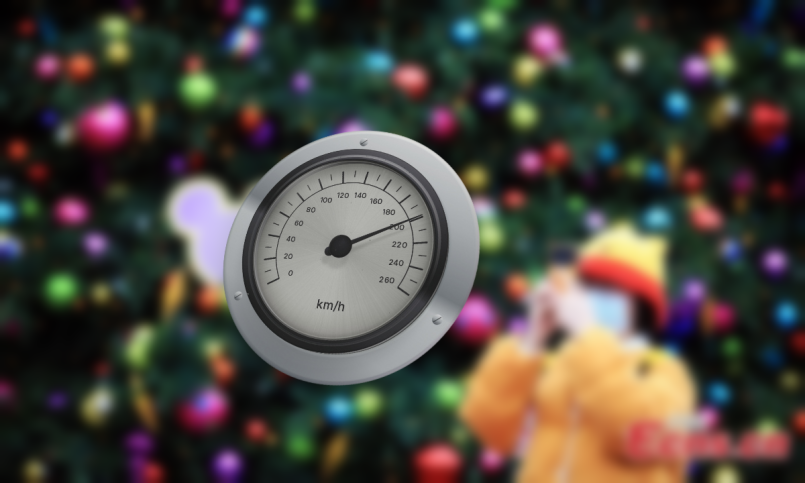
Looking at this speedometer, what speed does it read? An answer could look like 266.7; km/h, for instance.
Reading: 200; km/h
